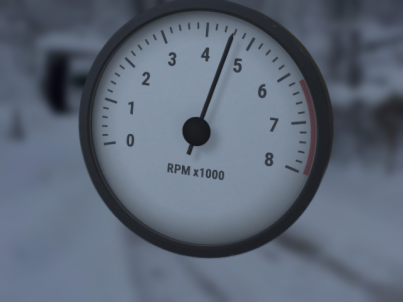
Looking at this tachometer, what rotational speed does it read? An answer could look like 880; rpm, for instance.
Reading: 4600; rpm
